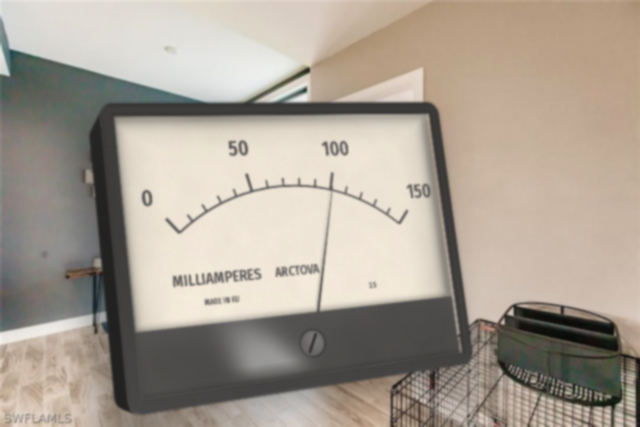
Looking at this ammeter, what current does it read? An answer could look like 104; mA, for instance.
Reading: 100; mA
